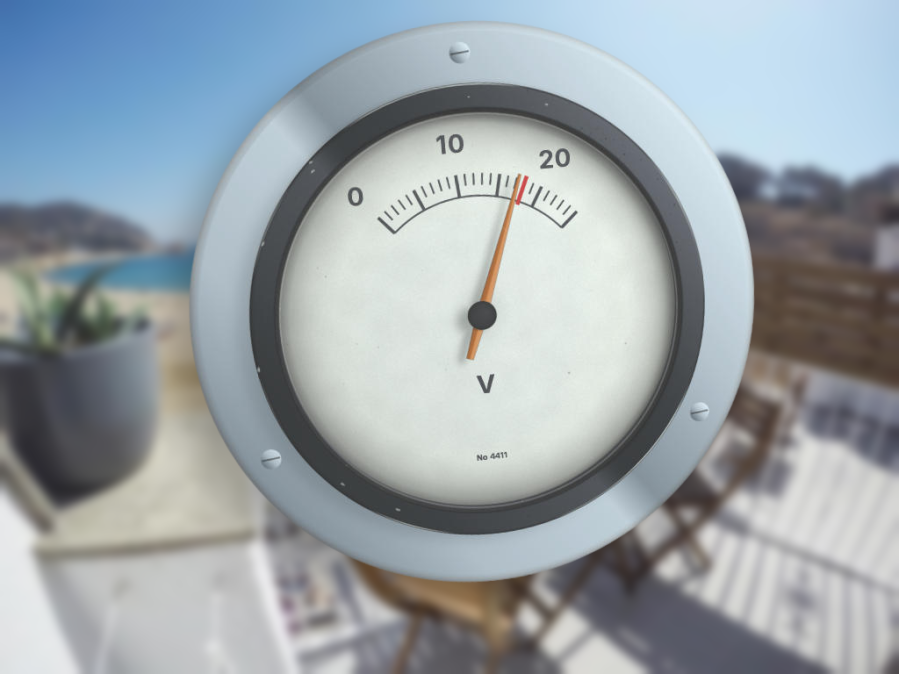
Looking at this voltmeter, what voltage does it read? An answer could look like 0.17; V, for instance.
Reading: 17; V
